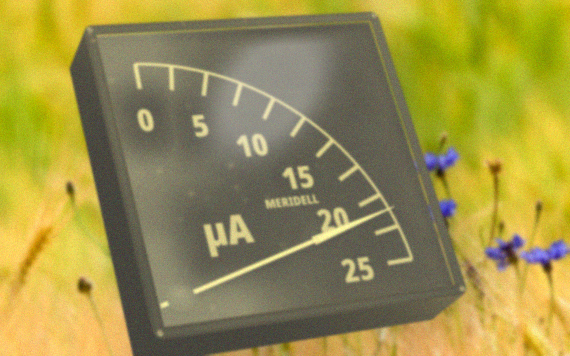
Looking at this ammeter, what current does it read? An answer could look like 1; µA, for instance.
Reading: 21.25; µA
